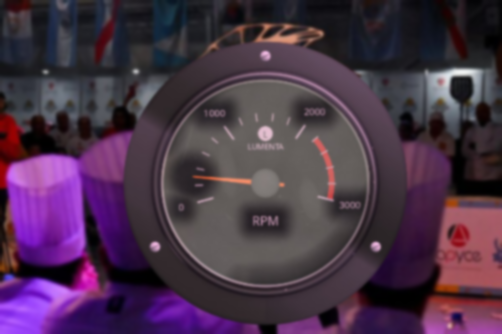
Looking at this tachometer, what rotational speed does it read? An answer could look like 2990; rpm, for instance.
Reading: 300; rpm
